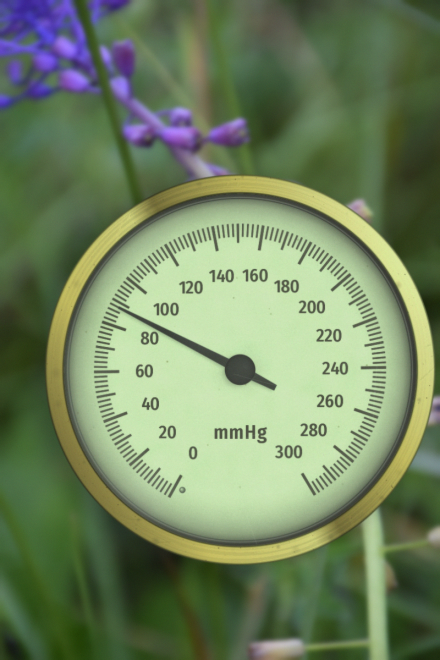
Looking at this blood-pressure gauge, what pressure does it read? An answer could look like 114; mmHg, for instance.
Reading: 88; mmHg
